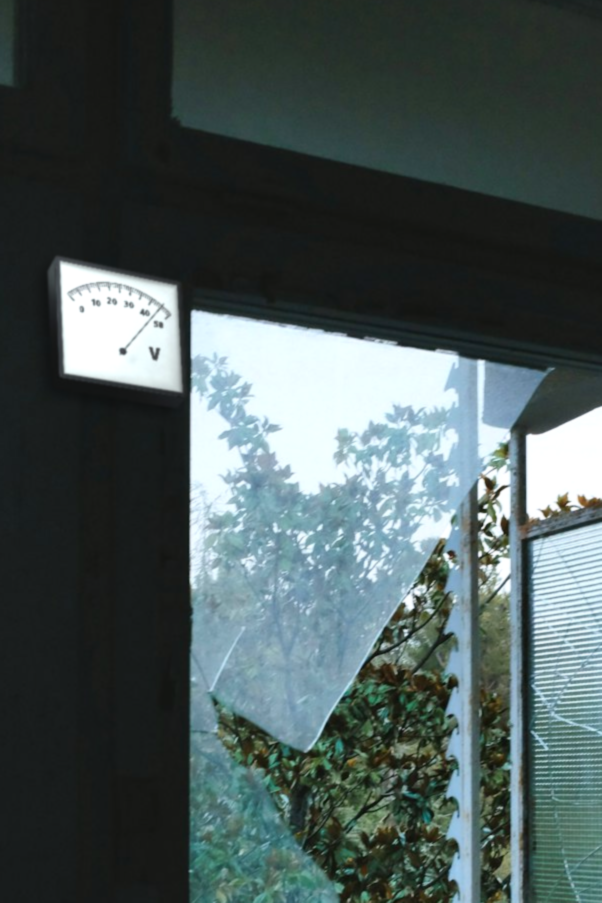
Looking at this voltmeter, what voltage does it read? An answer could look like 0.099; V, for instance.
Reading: 45; V
